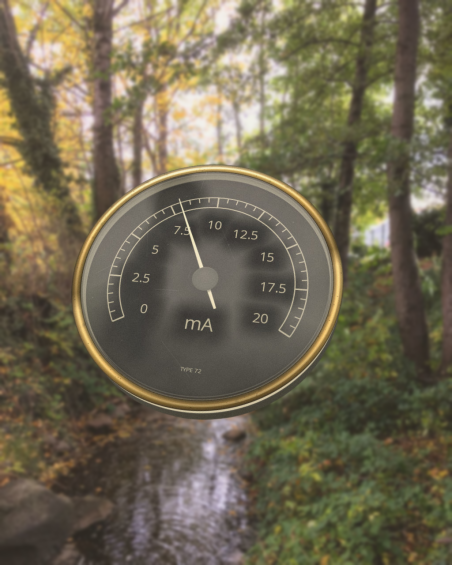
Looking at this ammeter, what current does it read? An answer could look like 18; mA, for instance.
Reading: 8; mA
